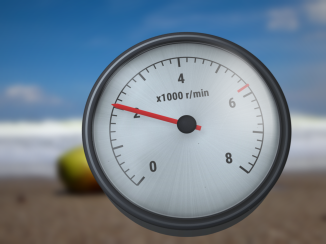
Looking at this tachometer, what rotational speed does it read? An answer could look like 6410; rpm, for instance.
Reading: 2000; rpm
